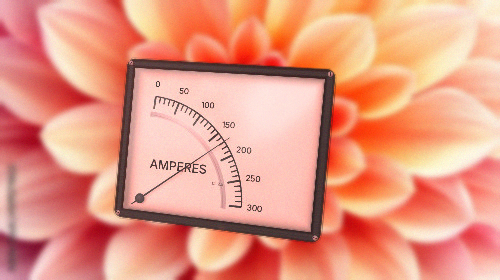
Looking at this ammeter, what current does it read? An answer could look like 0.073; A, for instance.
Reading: 170; A
